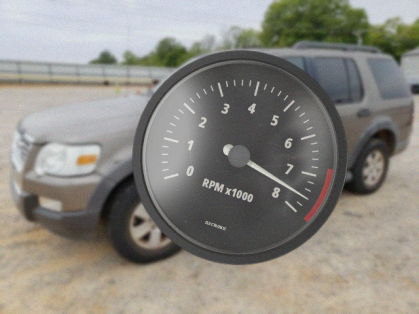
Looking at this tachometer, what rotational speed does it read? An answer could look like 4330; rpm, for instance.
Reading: 7600; rpm
